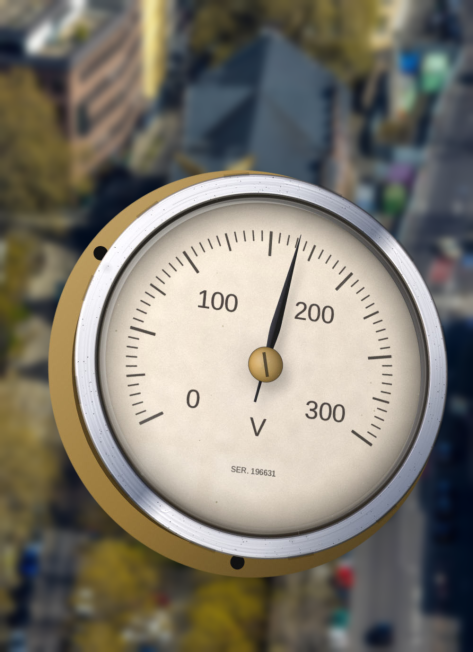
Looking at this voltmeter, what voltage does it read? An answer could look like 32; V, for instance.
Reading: 165; V
